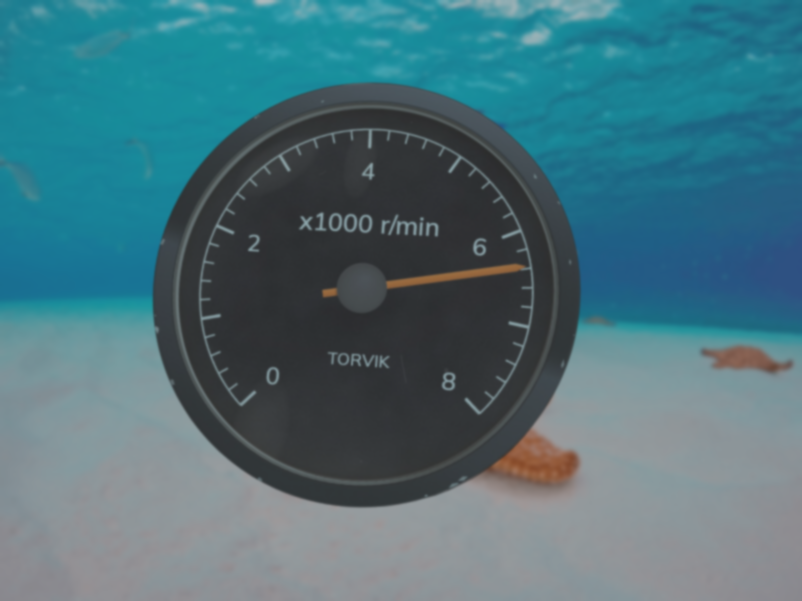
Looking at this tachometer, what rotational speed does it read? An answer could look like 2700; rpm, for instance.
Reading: 6400; rpm
